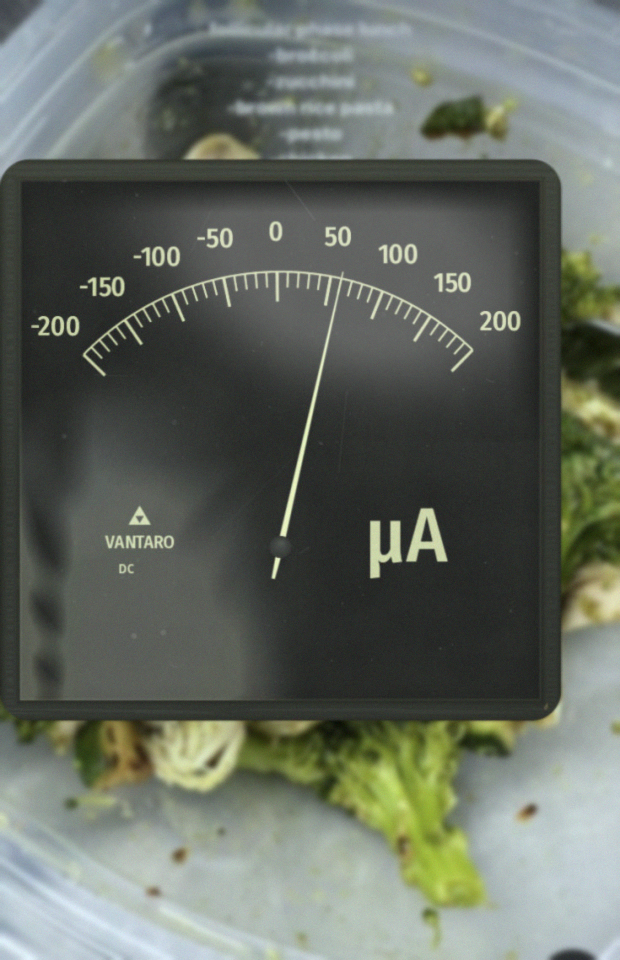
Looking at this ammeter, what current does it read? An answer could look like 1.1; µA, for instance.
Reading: 60; µA
